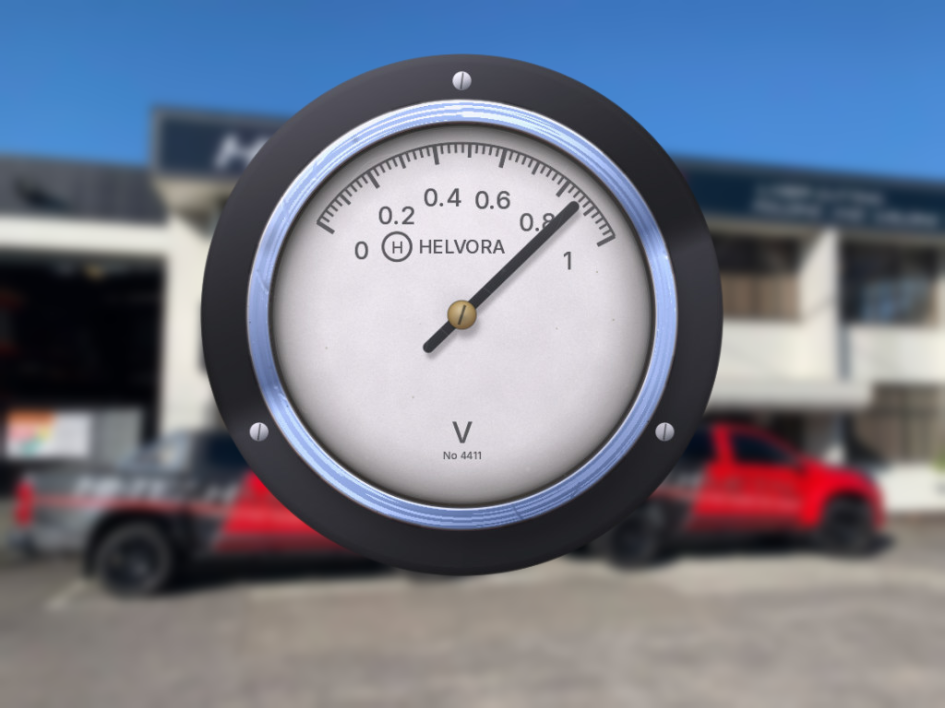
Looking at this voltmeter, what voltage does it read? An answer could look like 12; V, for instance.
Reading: 0.86; V
